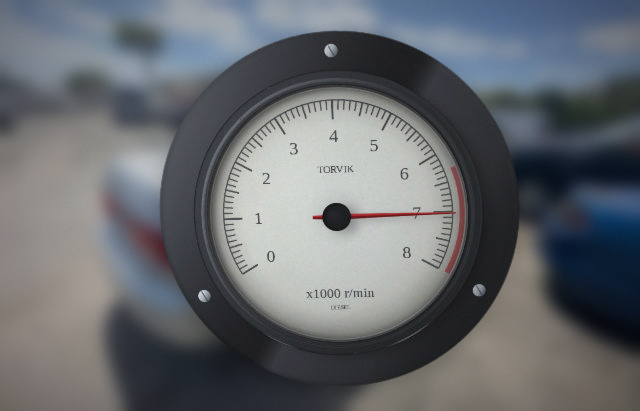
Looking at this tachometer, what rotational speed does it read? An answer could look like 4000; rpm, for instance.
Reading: 7000; rpm
